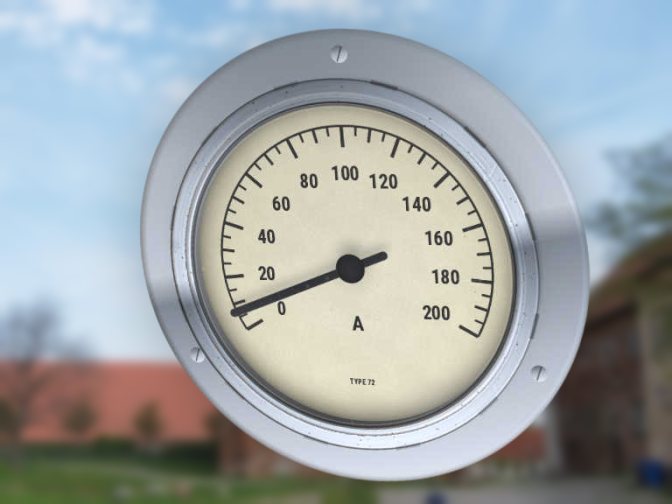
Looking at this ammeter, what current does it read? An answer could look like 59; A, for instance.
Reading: 7.5; A
